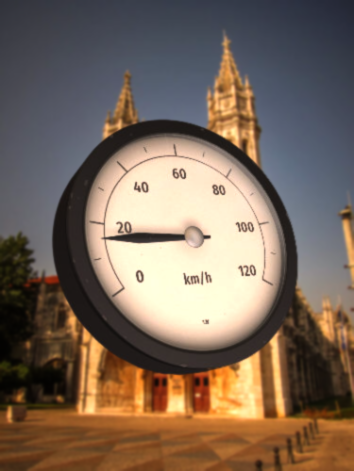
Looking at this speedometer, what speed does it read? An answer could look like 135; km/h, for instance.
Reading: 15; km/h
